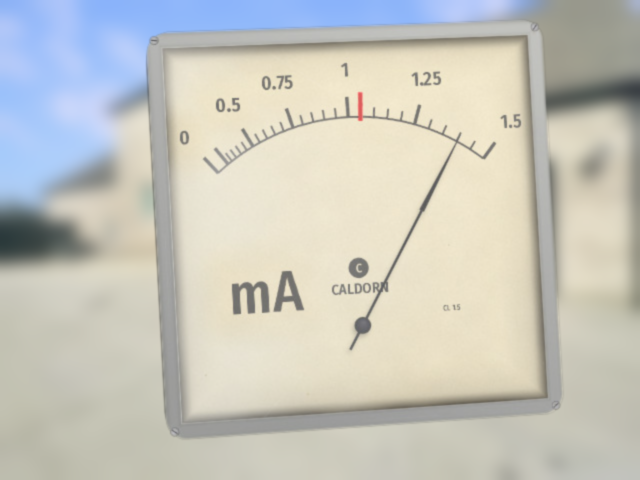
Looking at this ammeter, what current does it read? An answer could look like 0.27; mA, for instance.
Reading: 1.4; mA
